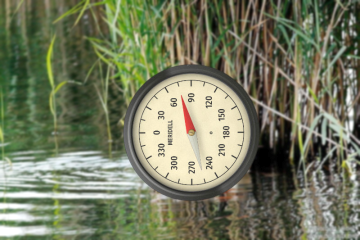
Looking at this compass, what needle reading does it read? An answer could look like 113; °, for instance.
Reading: 75; °
